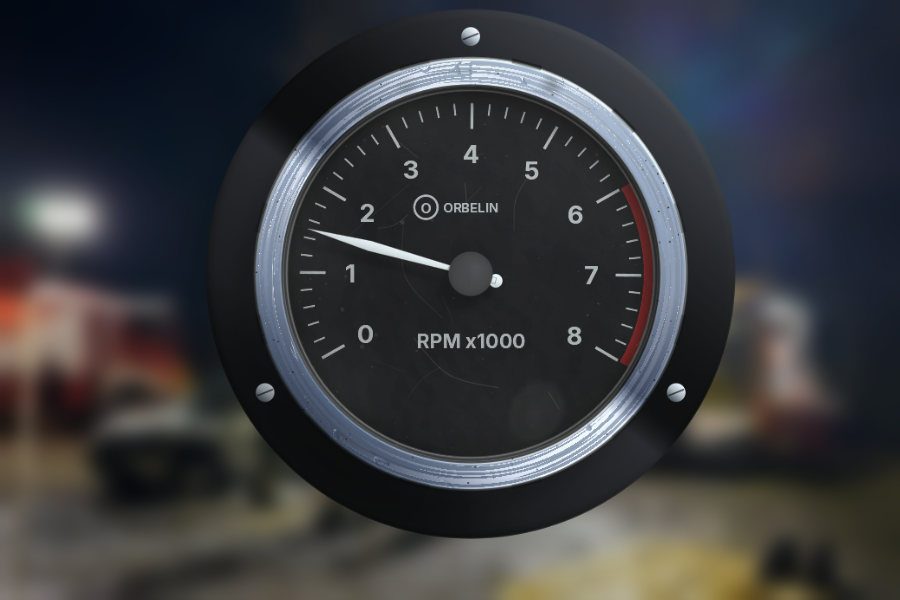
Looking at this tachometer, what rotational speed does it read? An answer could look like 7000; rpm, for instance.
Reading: 1500; rpm
